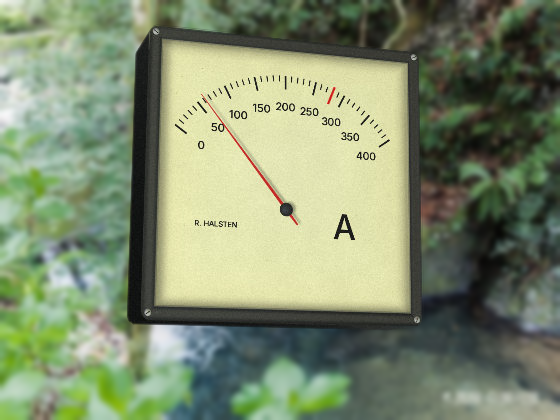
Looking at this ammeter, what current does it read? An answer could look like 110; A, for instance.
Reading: 60; A
